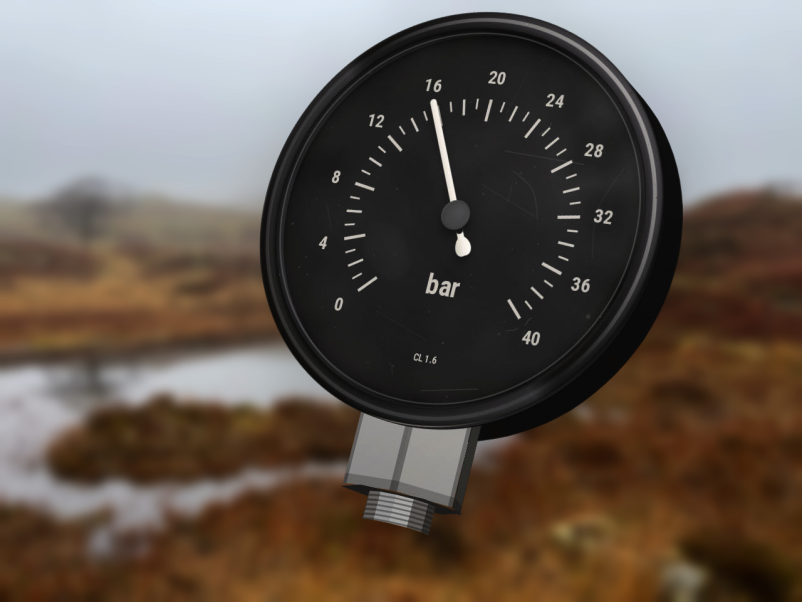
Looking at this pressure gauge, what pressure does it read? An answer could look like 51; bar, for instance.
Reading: 16; bar
